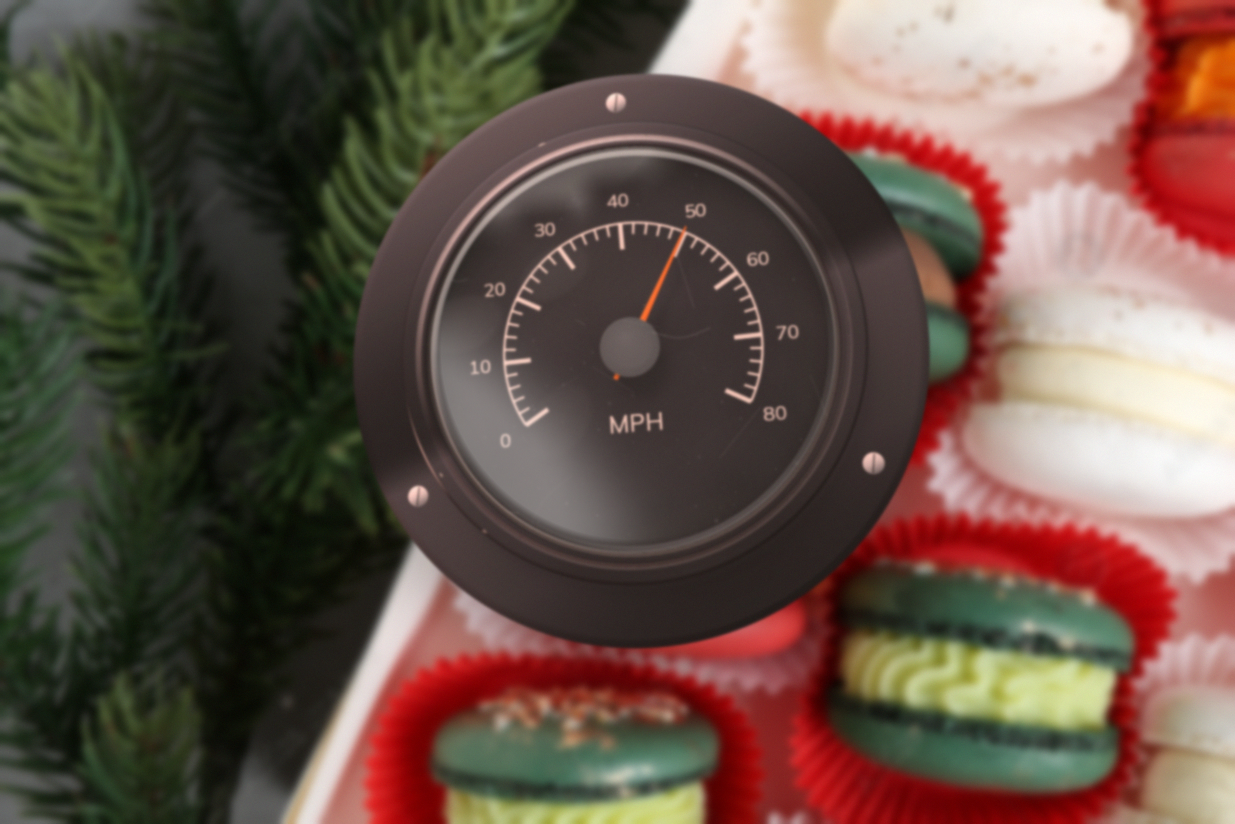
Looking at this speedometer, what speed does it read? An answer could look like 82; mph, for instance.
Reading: 50; mph
